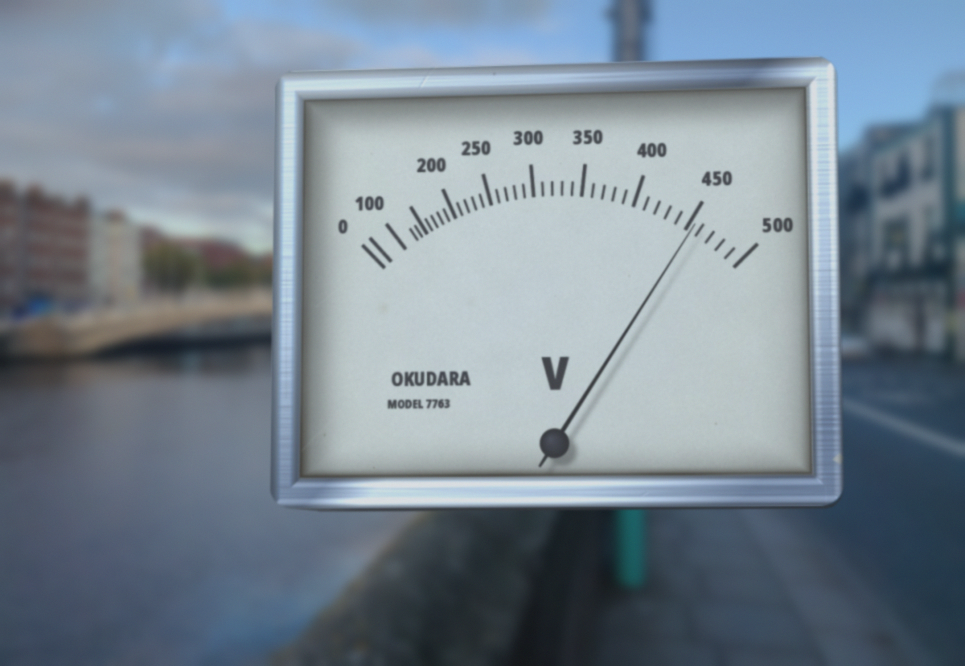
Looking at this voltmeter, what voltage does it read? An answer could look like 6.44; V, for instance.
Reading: 455; V
